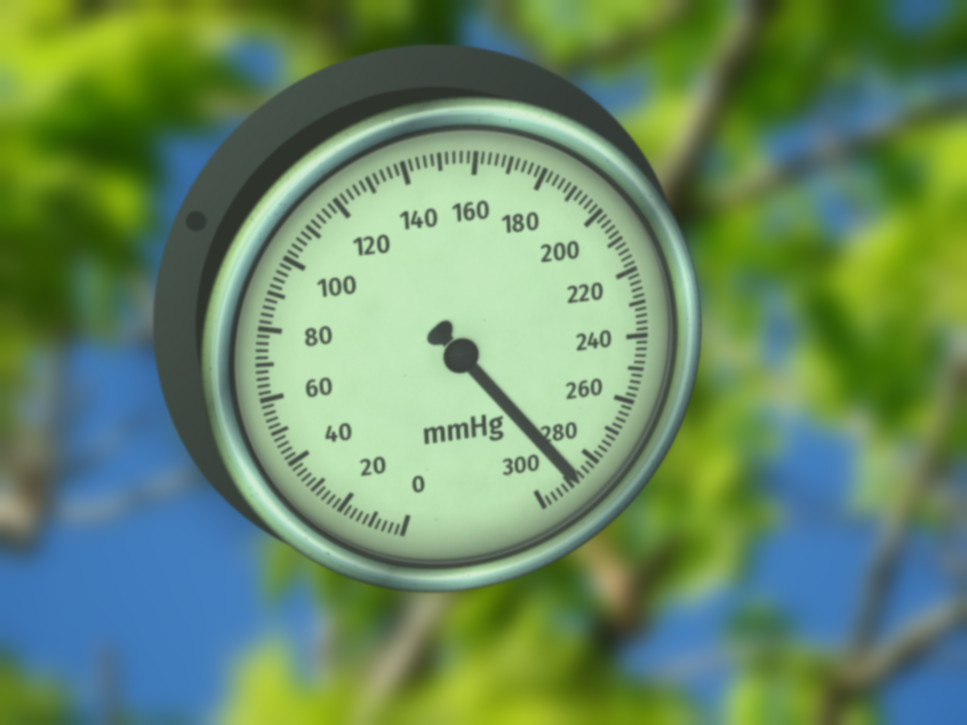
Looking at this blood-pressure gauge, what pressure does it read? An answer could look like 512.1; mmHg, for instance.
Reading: 288; mmHg
